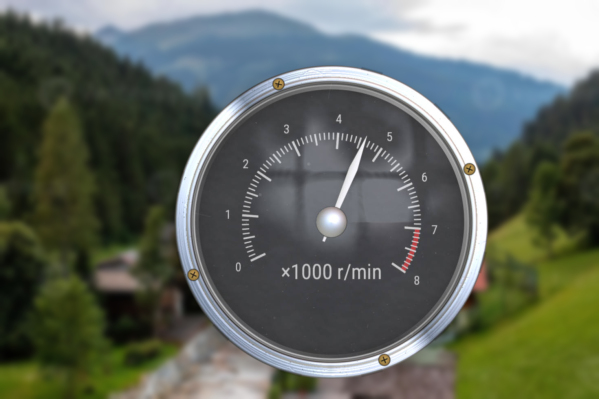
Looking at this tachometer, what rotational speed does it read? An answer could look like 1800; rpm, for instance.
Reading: 4600; rpm
